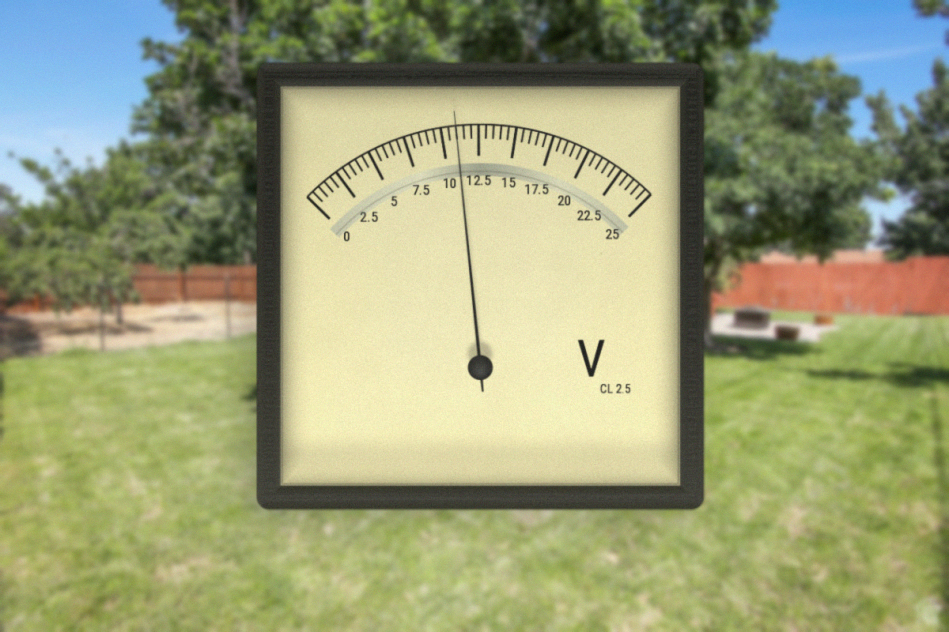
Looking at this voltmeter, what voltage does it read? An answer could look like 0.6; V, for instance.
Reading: 11; V
